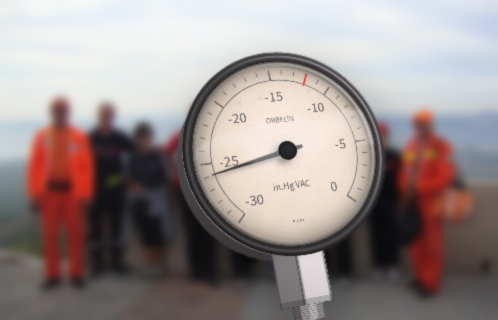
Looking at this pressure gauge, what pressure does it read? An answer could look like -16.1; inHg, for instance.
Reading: -26; inHg
